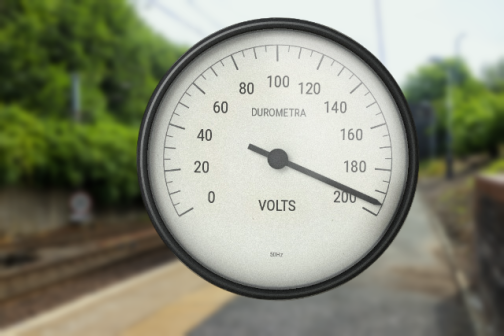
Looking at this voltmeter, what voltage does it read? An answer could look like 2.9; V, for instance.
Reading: 195; V
